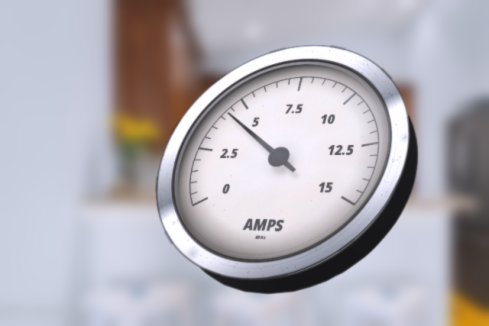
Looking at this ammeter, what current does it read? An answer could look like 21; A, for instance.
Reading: 4.25; A
